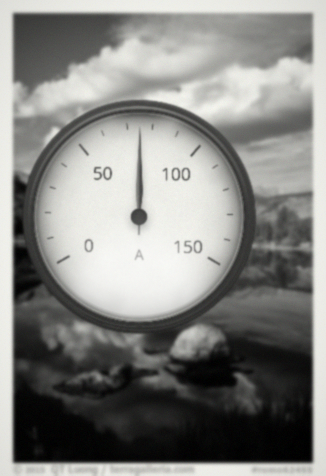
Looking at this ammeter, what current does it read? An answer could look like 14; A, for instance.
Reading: 75; A
